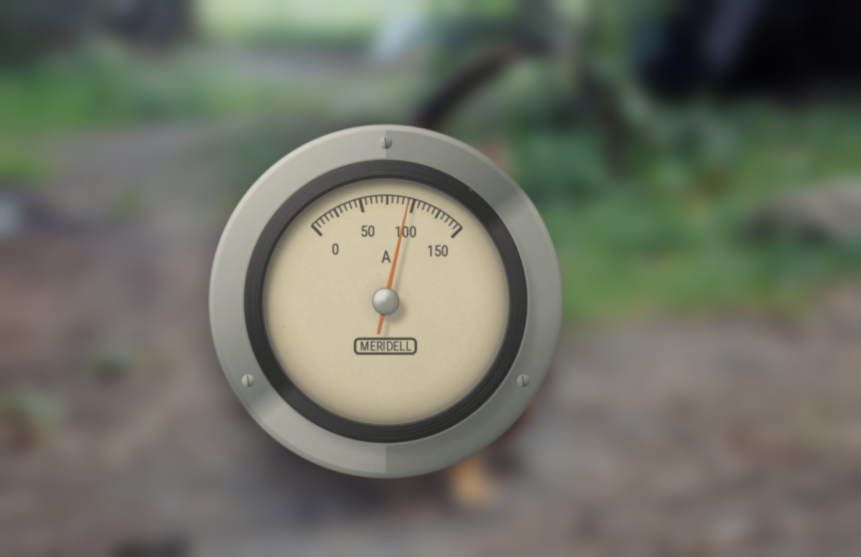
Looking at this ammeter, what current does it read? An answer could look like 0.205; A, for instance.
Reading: 95; A
